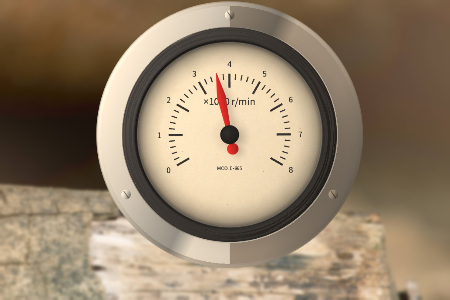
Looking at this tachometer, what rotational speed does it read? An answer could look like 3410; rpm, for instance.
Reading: 3600; rpm
